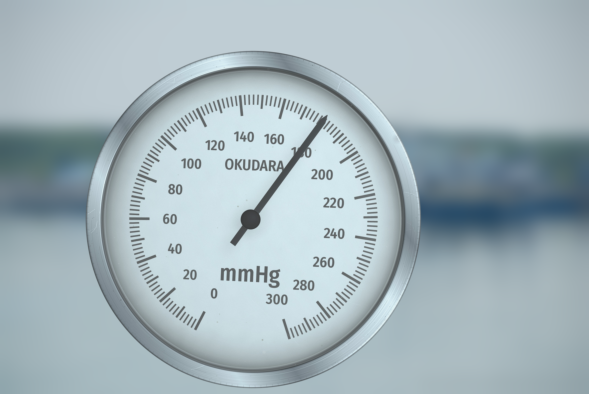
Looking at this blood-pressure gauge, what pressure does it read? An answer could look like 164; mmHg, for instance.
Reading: 180; mmHg
